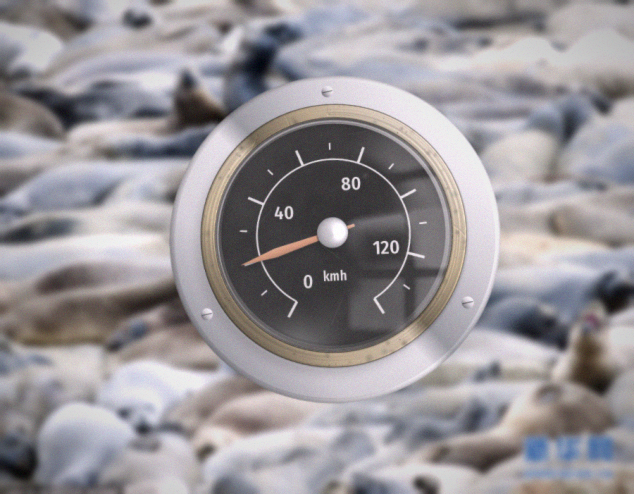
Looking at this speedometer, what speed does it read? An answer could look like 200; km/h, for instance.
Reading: 20; km/h
